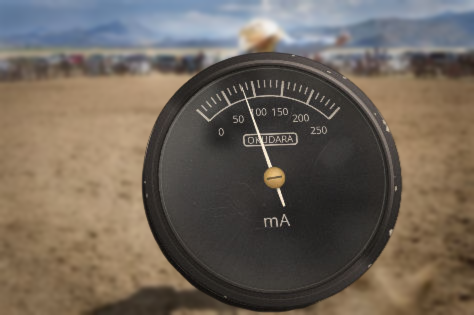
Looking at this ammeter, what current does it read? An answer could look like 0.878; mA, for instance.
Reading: 80; mA
